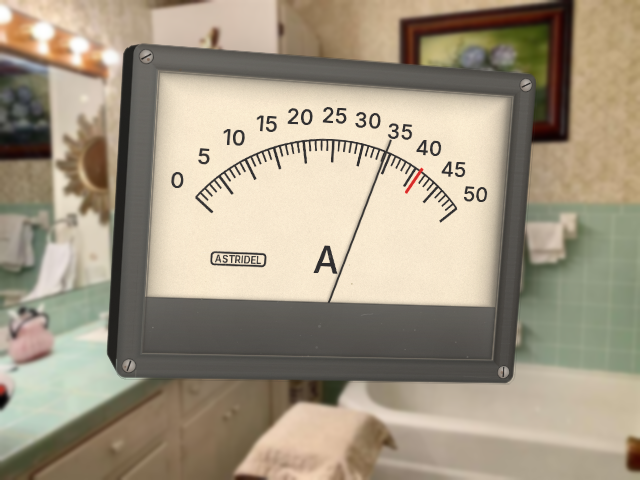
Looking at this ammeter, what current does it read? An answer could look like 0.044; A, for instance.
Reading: 34; A
